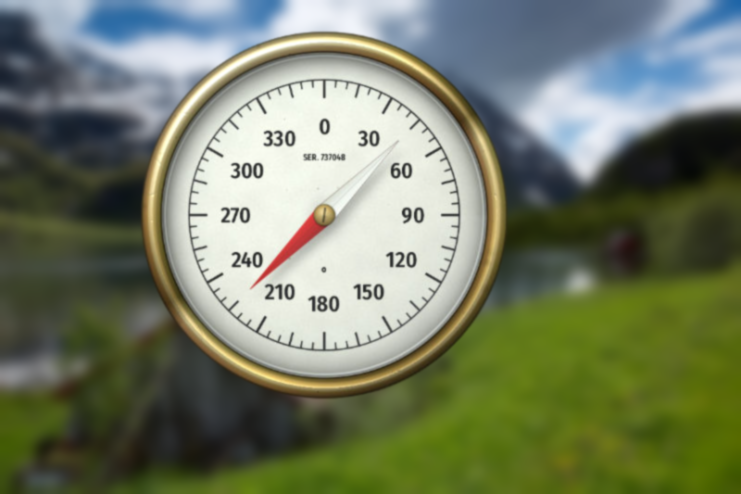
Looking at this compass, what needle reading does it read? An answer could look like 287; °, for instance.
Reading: 225; °
